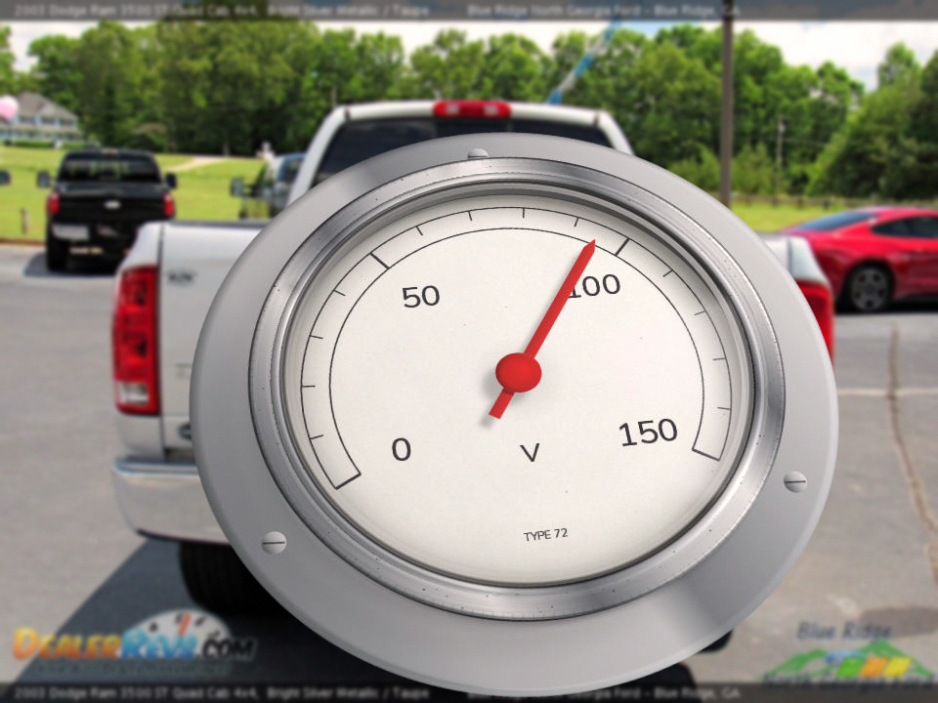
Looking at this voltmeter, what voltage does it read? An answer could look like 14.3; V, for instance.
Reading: 95; V
